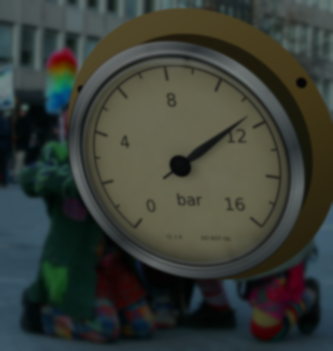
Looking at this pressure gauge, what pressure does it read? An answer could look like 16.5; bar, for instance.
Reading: 11.5; bar
